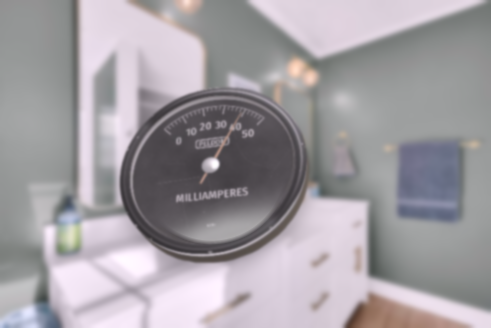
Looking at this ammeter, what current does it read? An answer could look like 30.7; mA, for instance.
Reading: 40; mA
